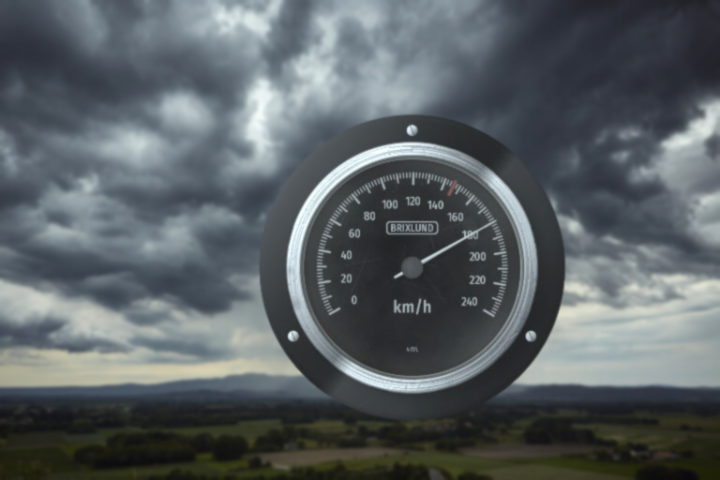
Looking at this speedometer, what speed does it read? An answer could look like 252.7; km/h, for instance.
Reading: 180; km/h
